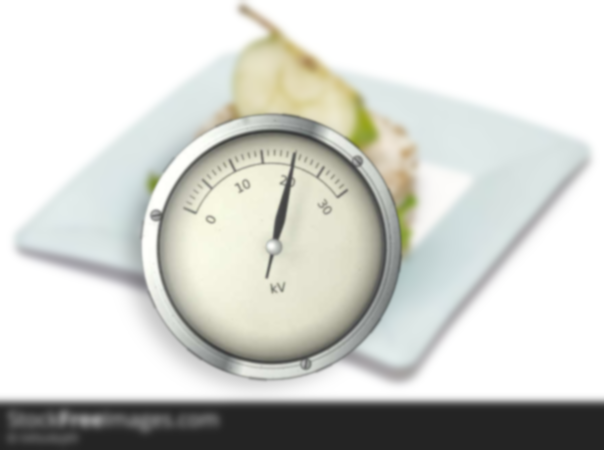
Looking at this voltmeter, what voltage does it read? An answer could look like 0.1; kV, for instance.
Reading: 20; kV
